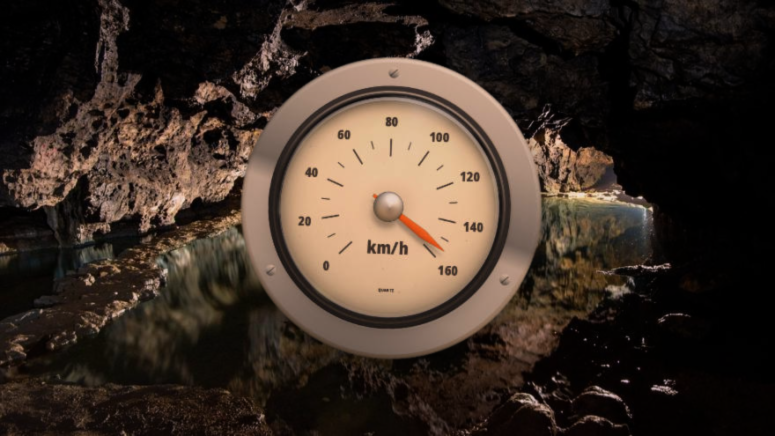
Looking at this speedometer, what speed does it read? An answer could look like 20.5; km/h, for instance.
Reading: 155; km/h
